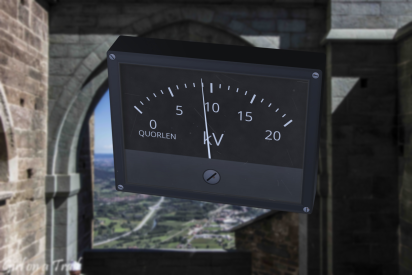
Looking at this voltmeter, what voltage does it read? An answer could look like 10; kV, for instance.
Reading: 9; kV
